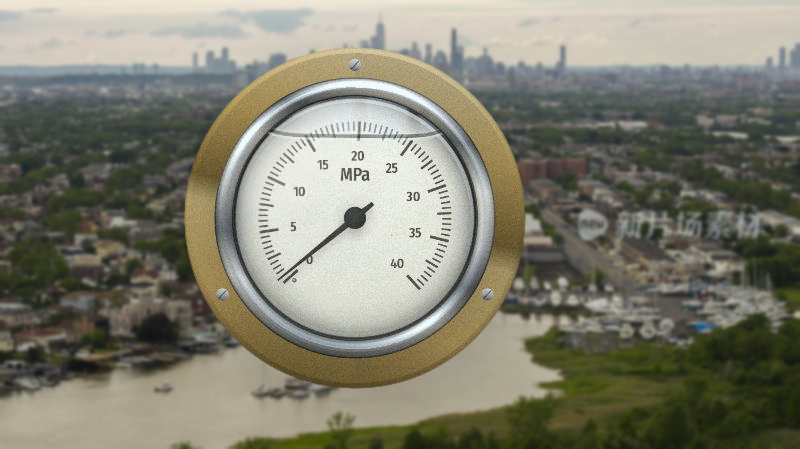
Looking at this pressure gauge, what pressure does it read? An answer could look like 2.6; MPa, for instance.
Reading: 0.5; MPa
